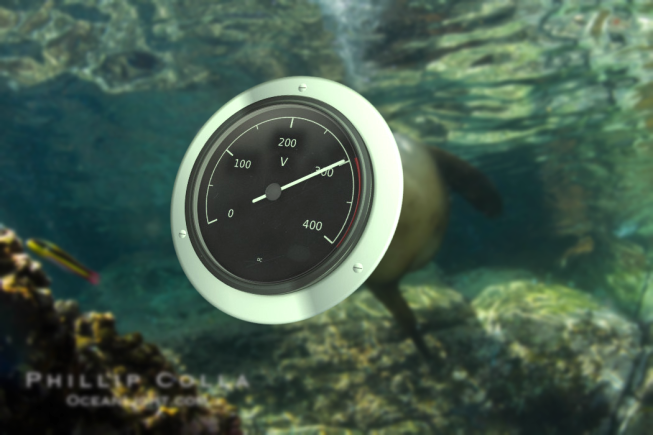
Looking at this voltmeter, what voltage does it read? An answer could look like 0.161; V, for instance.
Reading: 300; V
